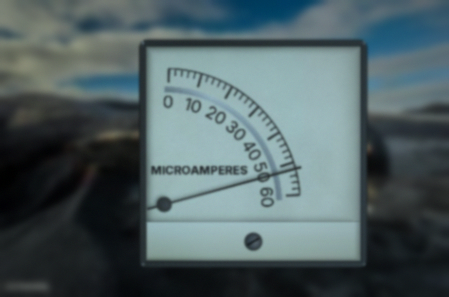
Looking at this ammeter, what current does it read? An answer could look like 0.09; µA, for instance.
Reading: 52; µA
